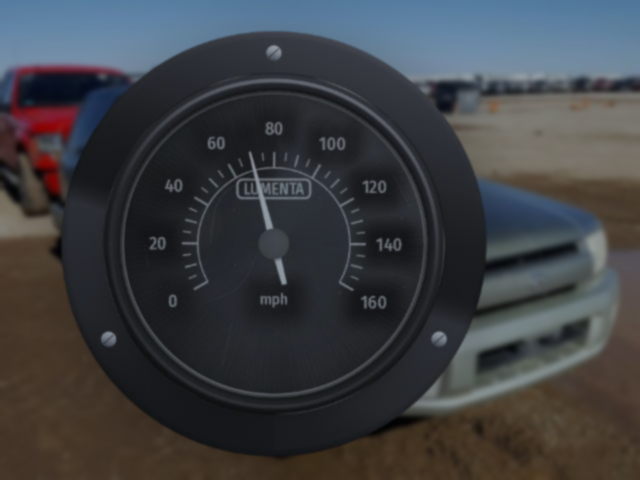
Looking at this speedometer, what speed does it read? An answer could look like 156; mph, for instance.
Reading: 70; mph
